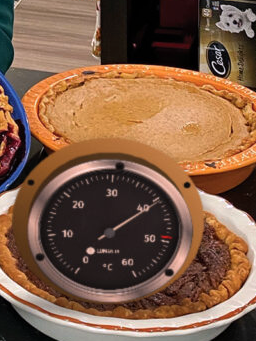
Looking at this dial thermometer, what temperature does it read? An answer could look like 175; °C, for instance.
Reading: 40; °C
